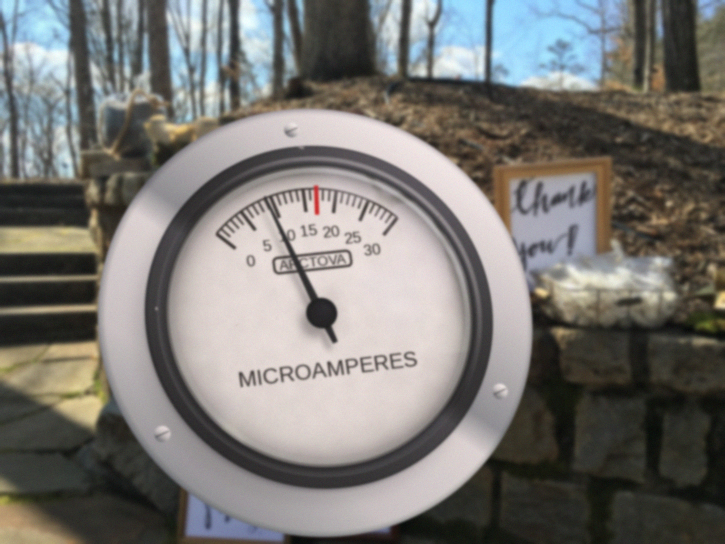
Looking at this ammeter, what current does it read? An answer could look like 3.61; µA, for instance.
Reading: 9; µA
